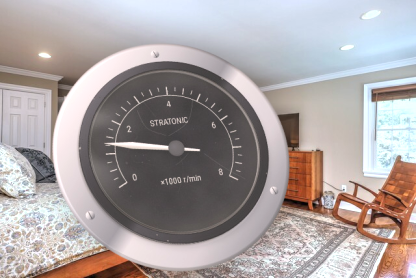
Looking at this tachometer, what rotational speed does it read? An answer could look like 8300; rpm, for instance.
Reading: 1250; rpm
